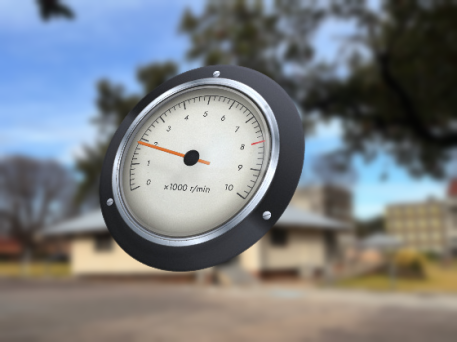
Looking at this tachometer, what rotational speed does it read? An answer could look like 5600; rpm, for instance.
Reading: 1800; rpm
